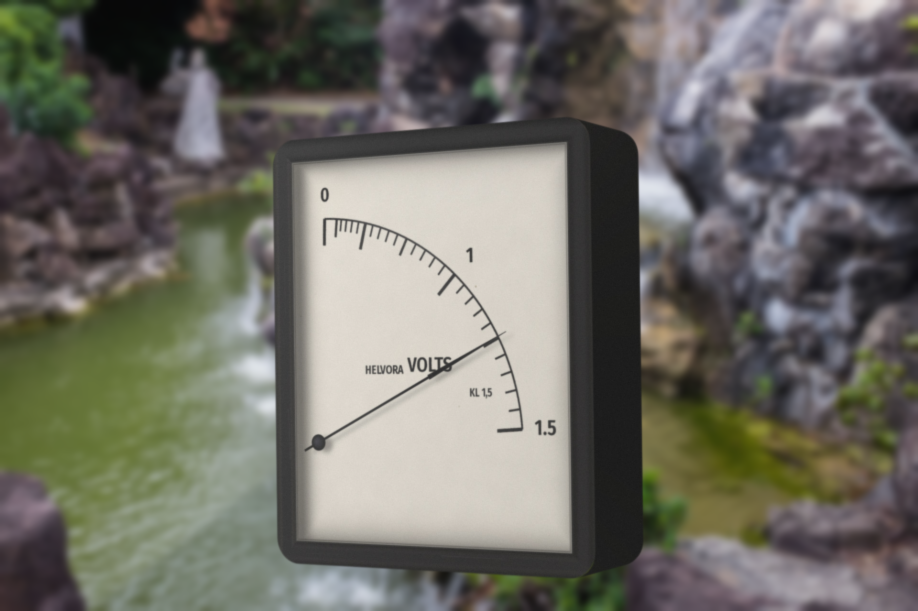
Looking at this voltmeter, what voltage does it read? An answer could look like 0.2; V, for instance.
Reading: 1.25; V
